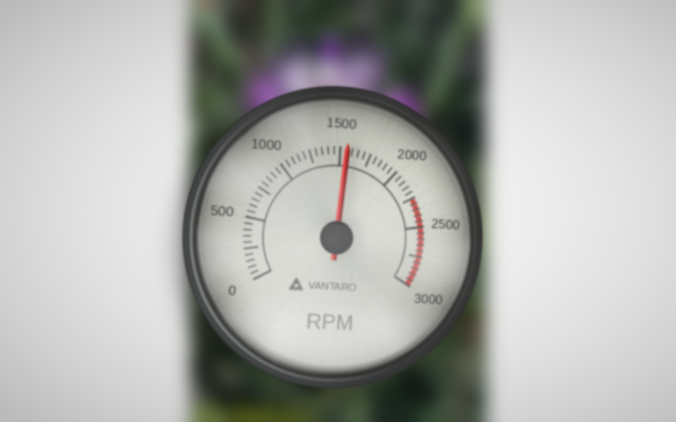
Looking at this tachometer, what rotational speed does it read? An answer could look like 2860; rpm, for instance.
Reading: 1550; rpm
